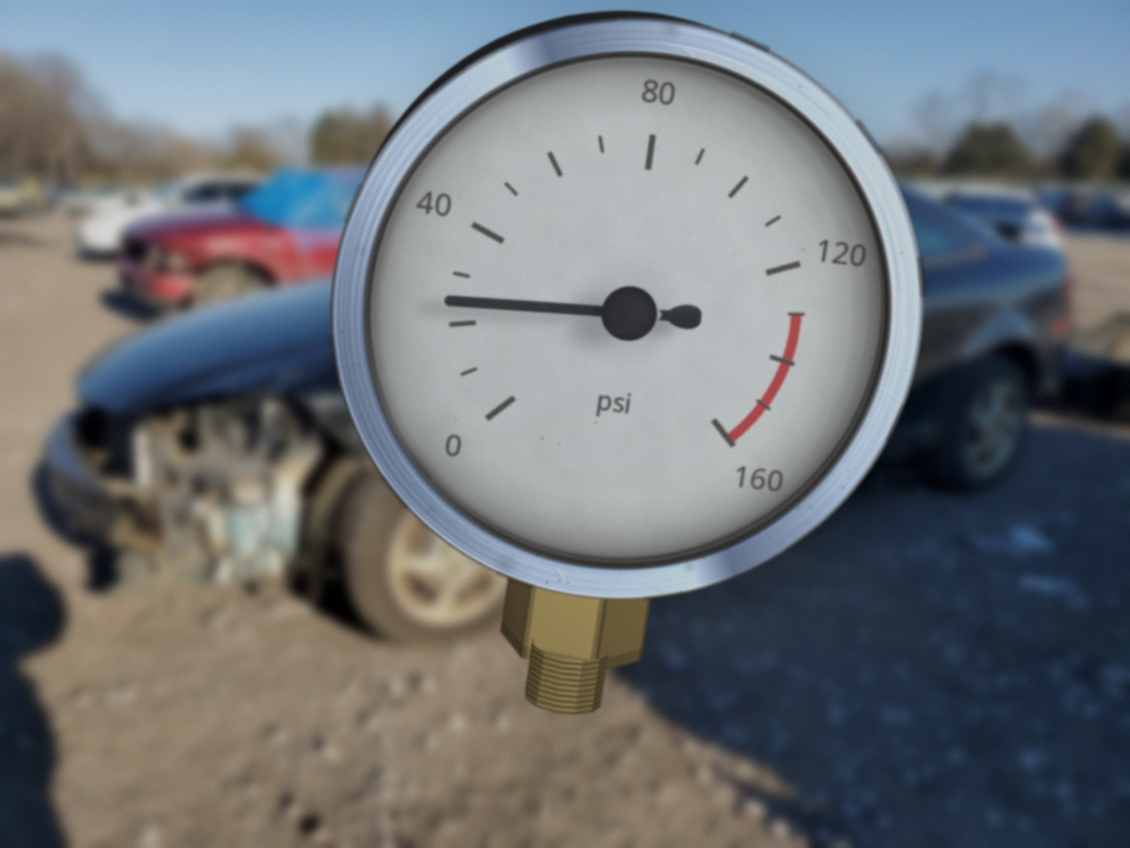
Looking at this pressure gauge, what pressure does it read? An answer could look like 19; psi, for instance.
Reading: 25; psi
